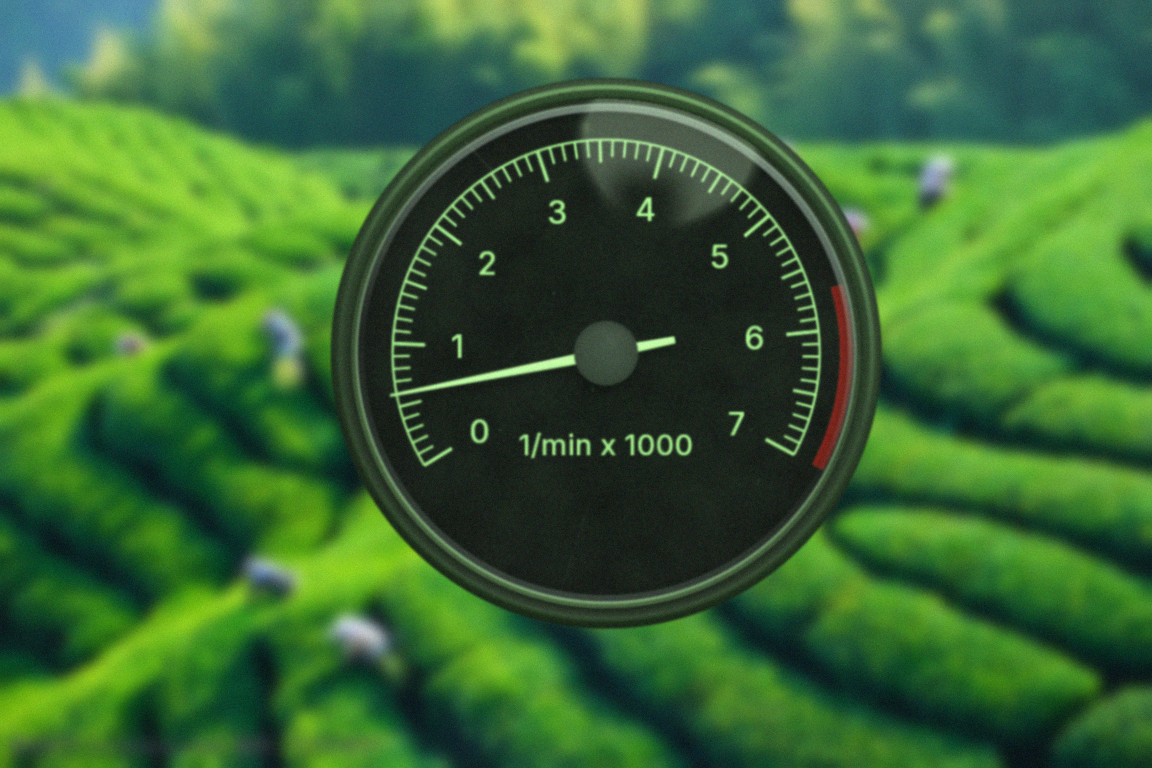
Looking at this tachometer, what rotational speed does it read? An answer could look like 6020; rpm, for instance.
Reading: 600; rpm
